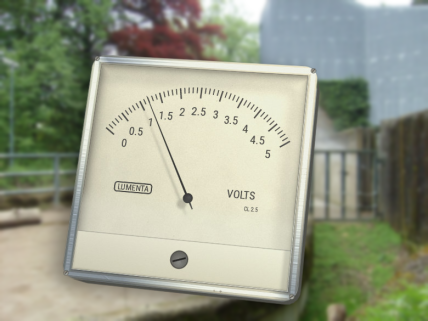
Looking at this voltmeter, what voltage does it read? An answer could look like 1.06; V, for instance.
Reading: 1.2; V
